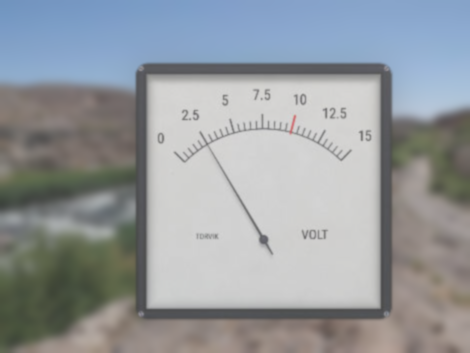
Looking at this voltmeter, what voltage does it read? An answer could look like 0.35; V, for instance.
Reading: 2.5; V
